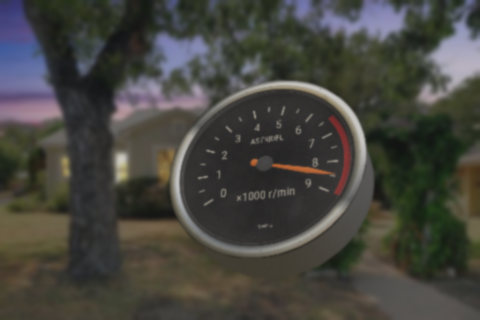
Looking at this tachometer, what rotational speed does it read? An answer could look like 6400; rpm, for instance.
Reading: 8500; rpm
